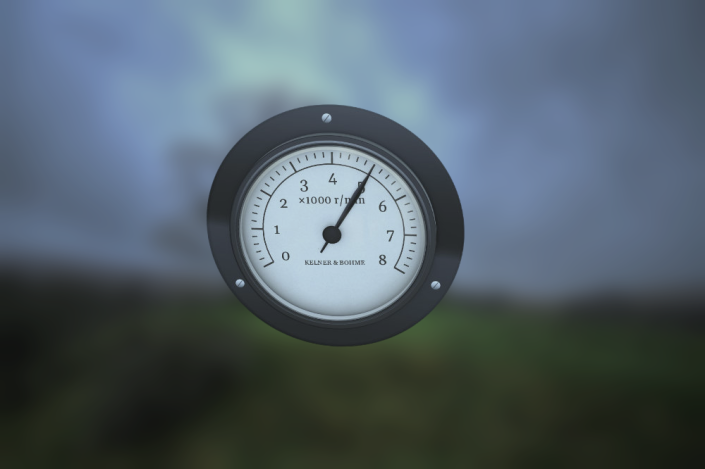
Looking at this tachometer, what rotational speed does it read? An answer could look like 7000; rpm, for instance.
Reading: 5000; rpm
